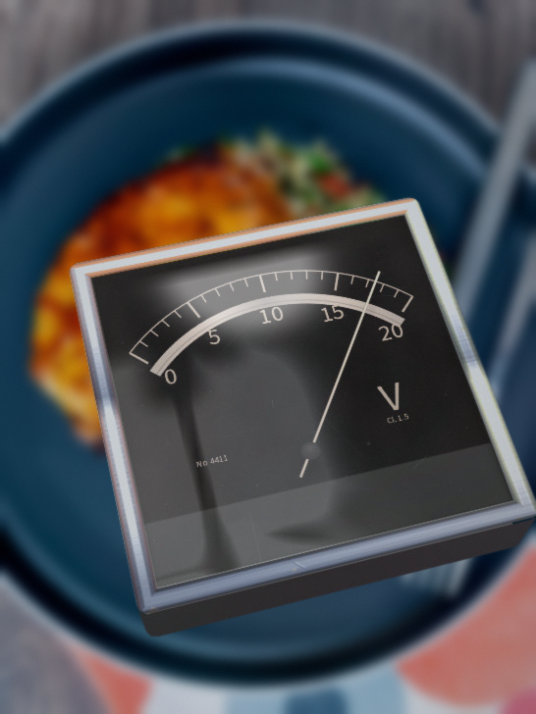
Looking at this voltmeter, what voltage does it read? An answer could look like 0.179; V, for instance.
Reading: 17.5; V
